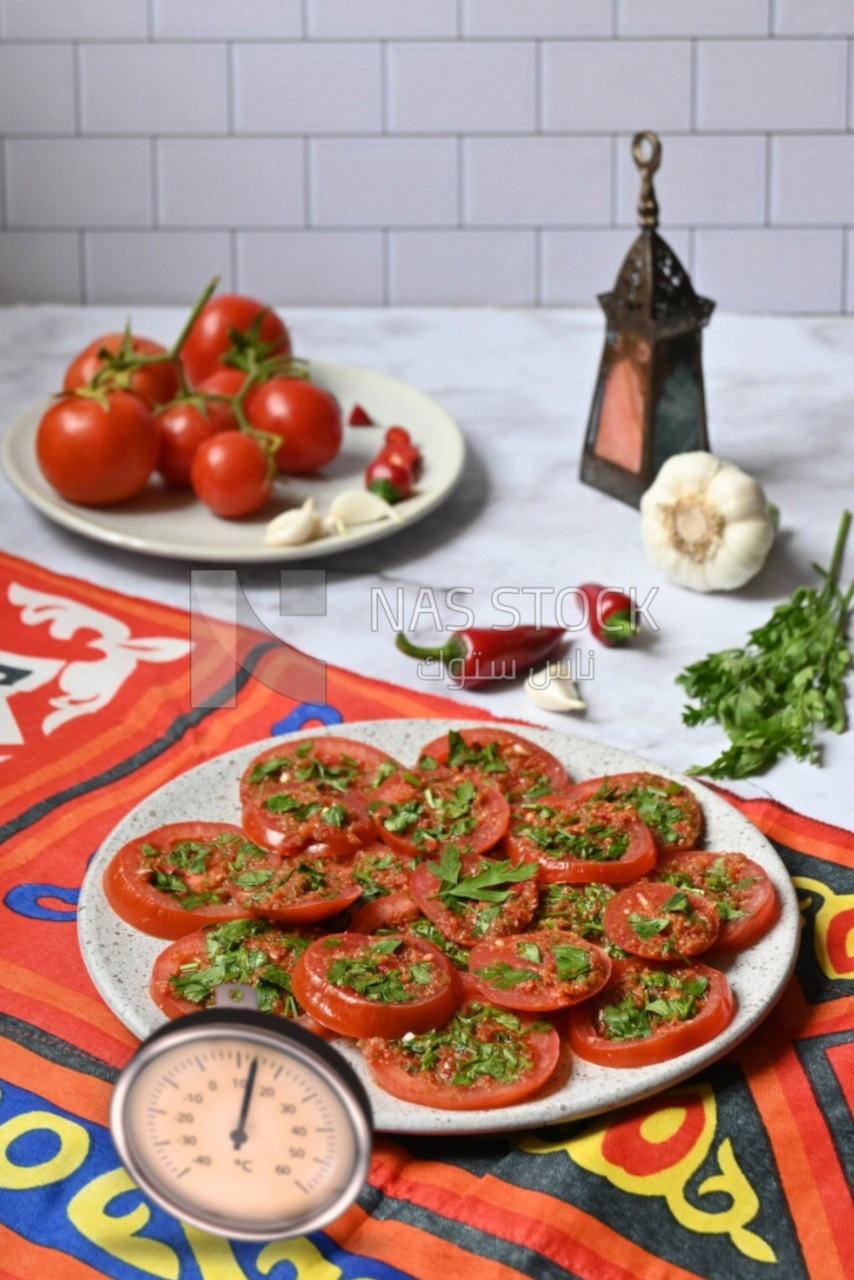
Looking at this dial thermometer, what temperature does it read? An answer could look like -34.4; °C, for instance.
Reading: 14; °C
